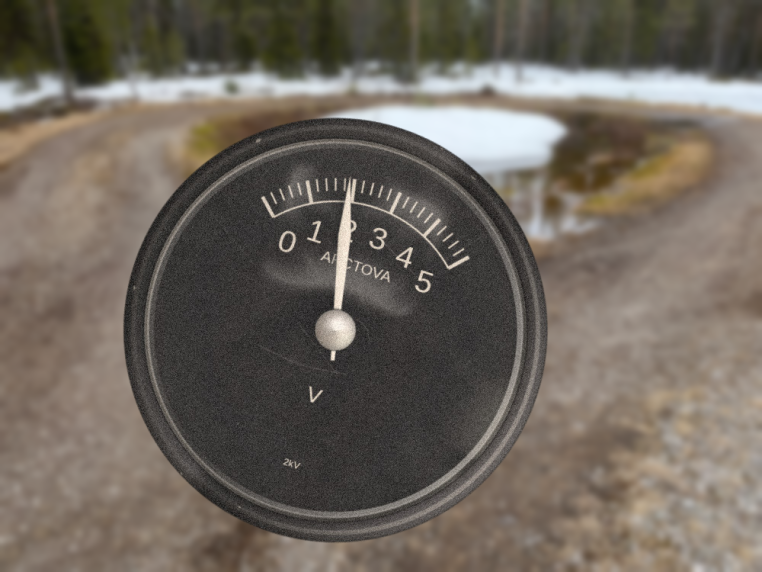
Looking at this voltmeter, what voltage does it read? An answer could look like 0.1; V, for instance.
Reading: 1.9; V
